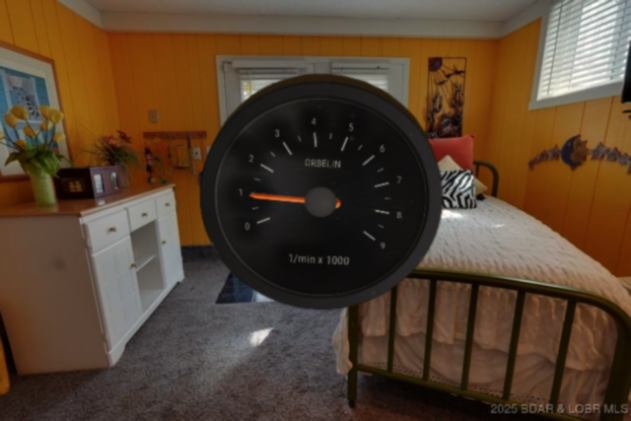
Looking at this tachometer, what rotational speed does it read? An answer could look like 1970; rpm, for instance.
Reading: 1000; rpm
